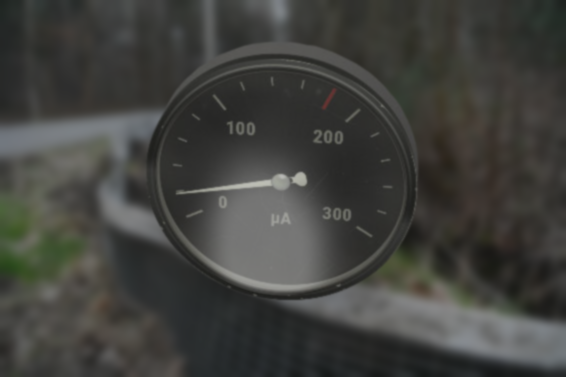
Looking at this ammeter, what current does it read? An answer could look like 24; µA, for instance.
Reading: 20; µA
